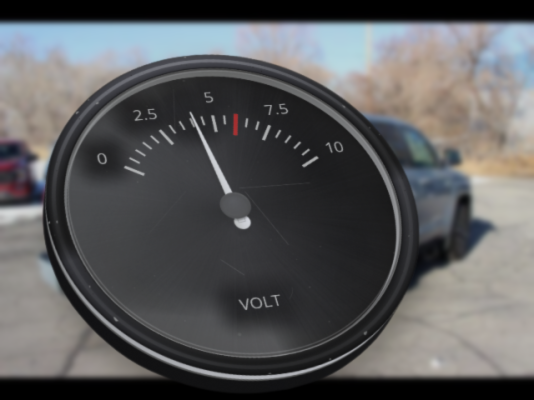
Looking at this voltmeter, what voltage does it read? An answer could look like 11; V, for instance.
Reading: 4; V
